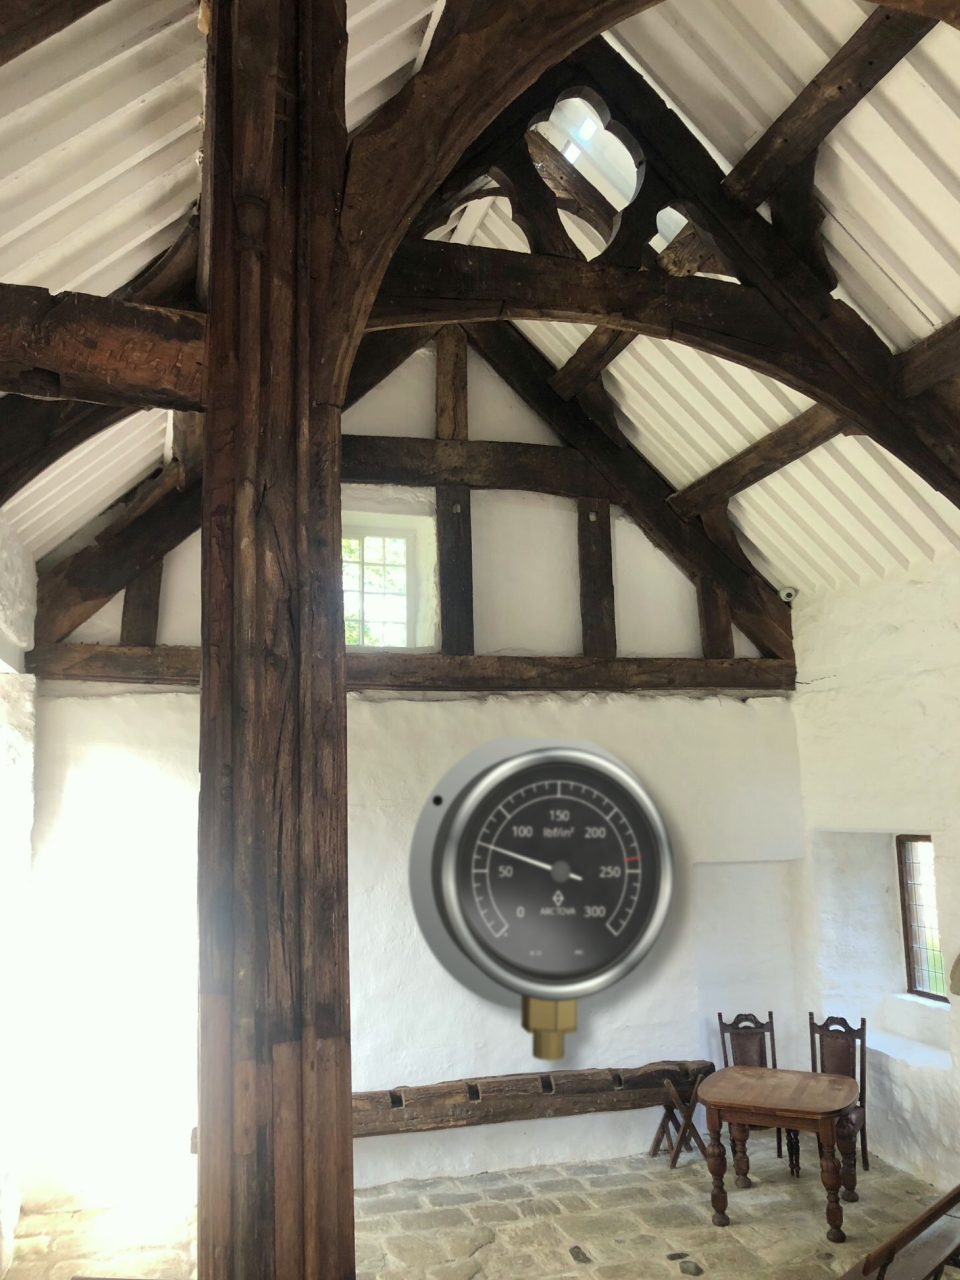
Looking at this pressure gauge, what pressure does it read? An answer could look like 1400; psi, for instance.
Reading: 70; psi
